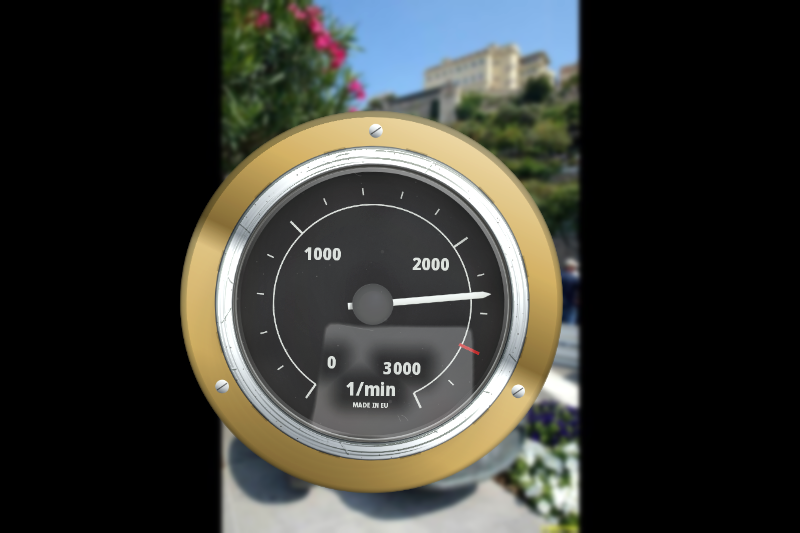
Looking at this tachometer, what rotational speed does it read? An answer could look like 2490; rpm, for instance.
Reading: 2300; rpm
